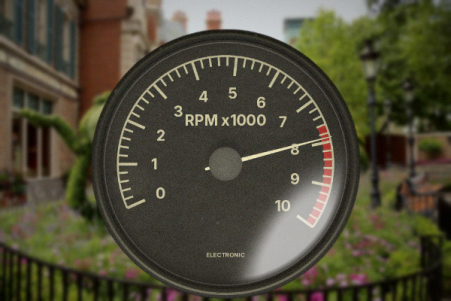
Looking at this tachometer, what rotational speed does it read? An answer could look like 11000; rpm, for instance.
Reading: 7900; rpm
